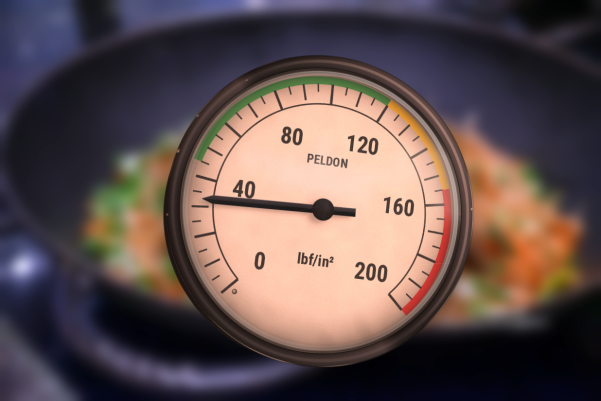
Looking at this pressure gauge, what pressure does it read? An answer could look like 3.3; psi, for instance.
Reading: 32.5; psi
